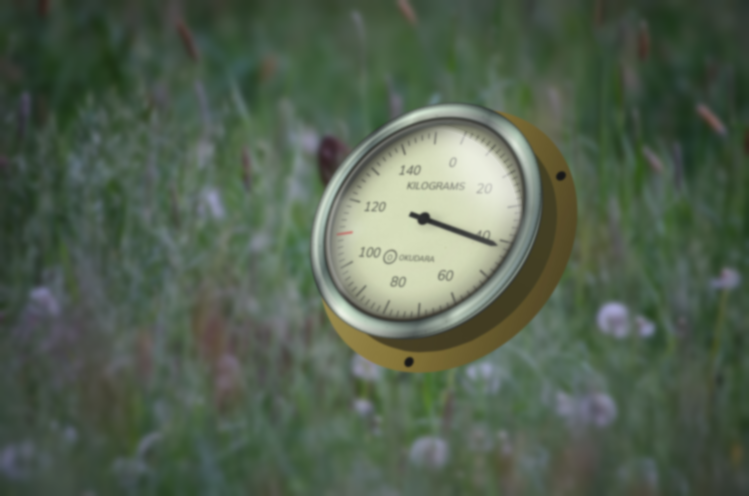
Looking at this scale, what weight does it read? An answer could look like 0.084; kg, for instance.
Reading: 42; kg
